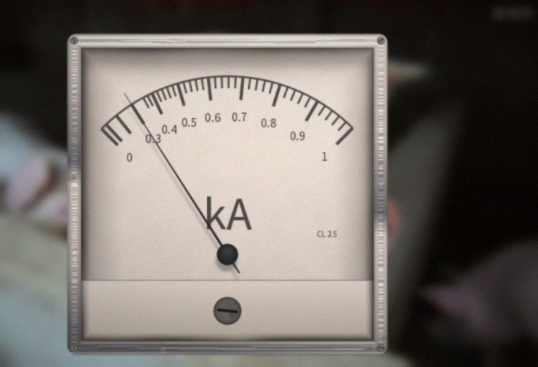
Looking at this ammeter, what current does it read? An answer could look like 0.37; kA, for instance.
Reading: 0.3; kA
